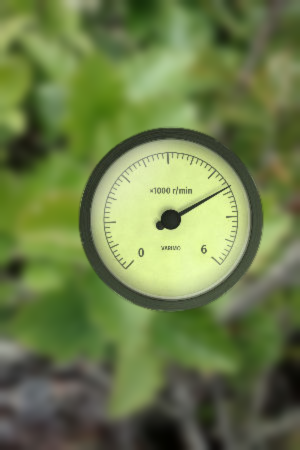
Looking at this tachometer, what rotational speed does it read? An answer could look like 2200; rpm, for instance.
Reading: 4400; rpm
